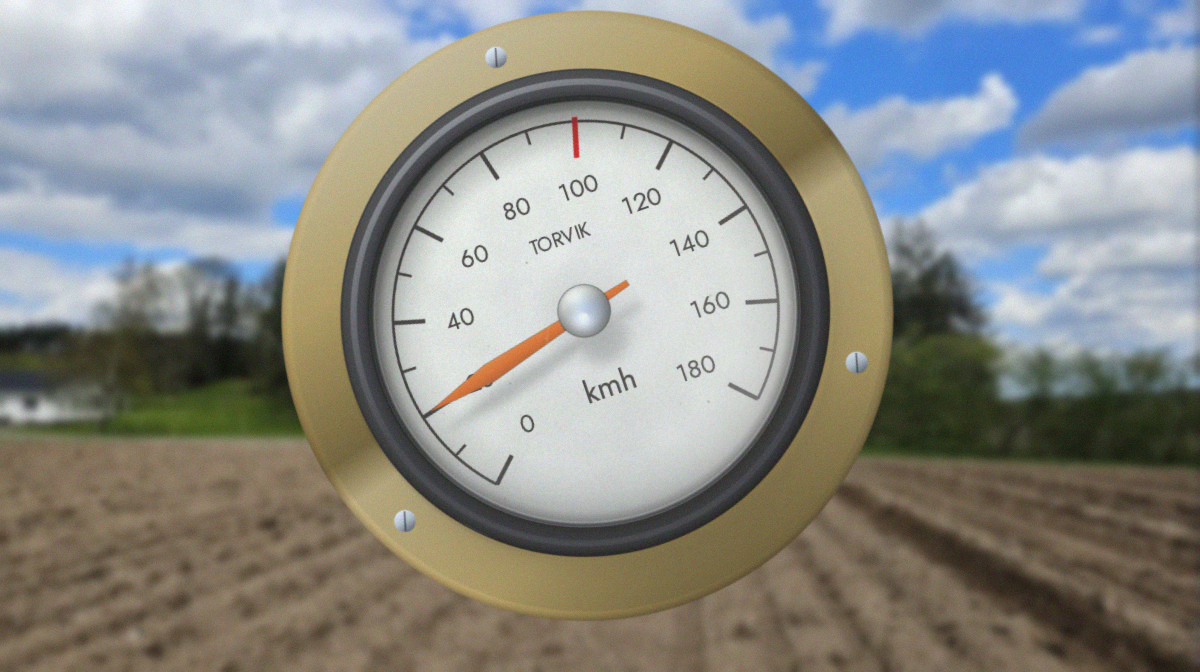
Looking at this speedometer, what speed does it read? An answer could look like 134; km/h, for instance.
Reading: 20; km/h
